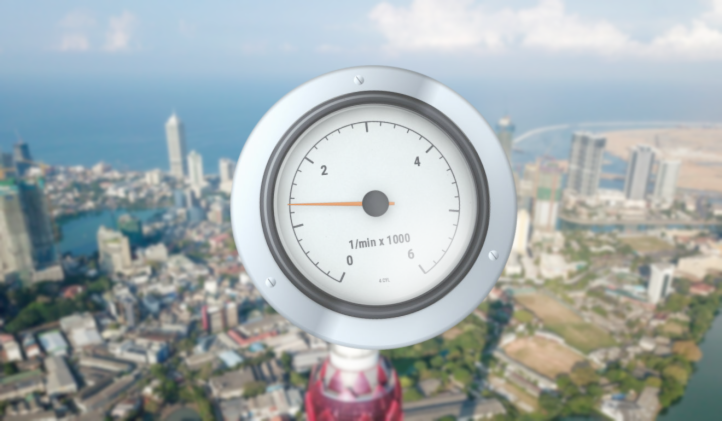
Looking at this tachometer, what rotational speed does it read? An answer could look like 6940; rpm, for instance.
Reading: 1300; rpm
